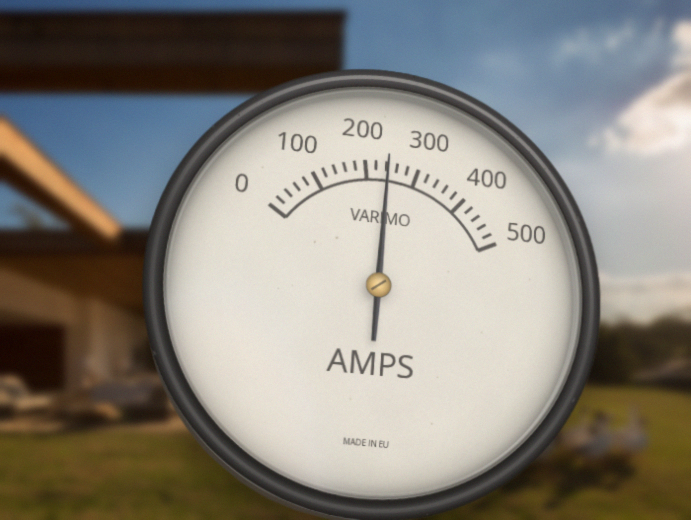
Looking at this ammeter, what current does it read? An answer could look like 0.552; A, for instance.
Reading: 240; A
